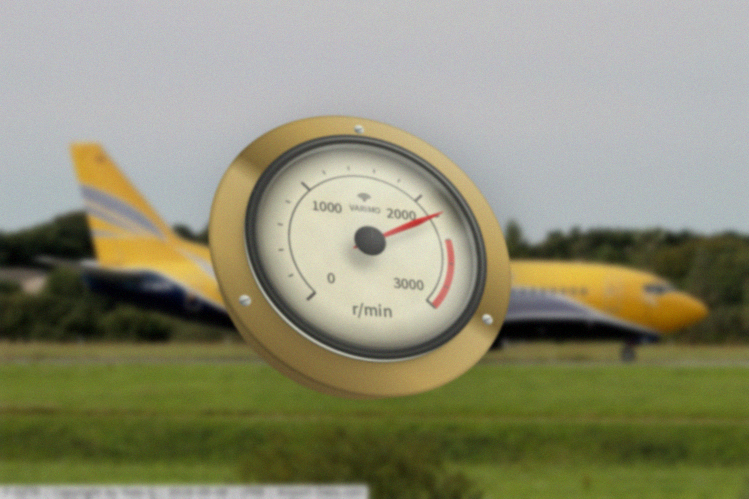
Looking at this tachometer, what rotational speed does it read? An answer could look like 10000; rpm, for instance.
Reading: 2200; rpm
